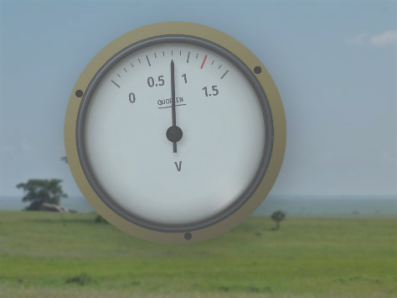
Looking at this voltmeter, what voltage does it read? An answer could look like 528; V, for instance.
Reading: 0.8; V
